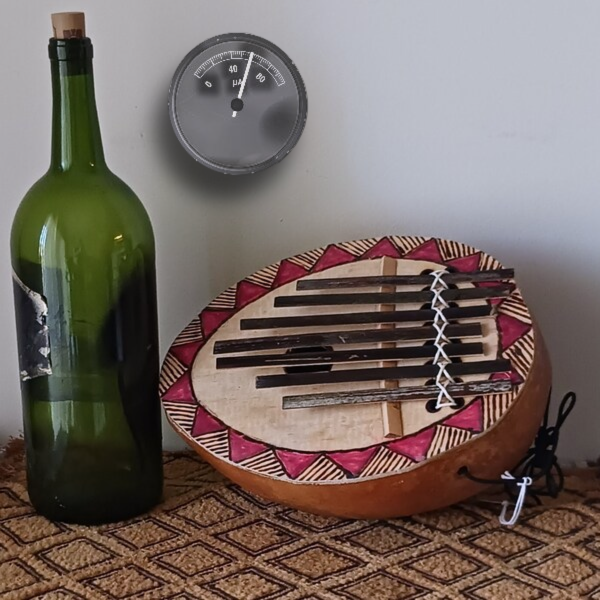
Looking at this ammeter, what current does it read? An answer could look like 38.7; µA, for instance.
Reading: 60; µA
